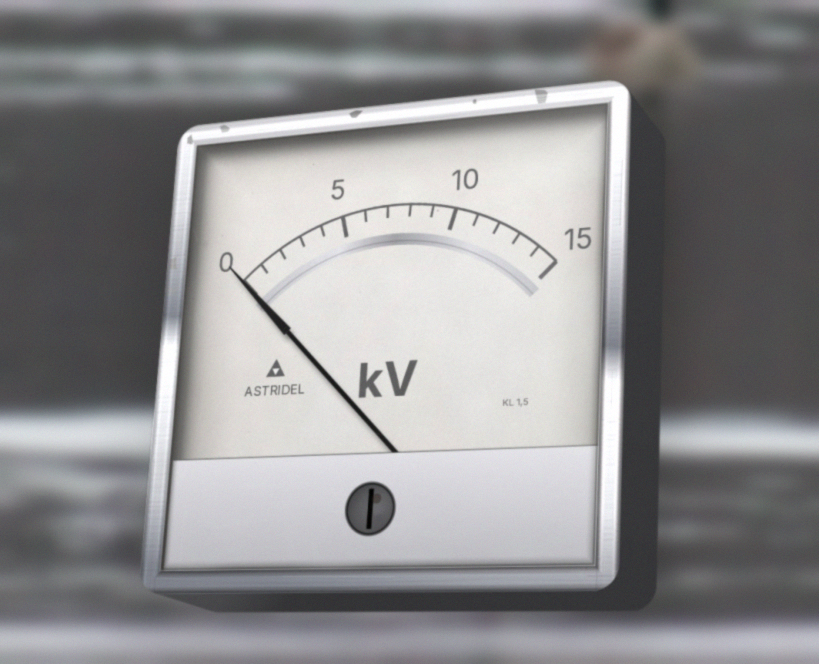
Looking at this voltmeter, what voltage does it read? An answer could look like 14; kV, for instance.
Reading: 0; kV
